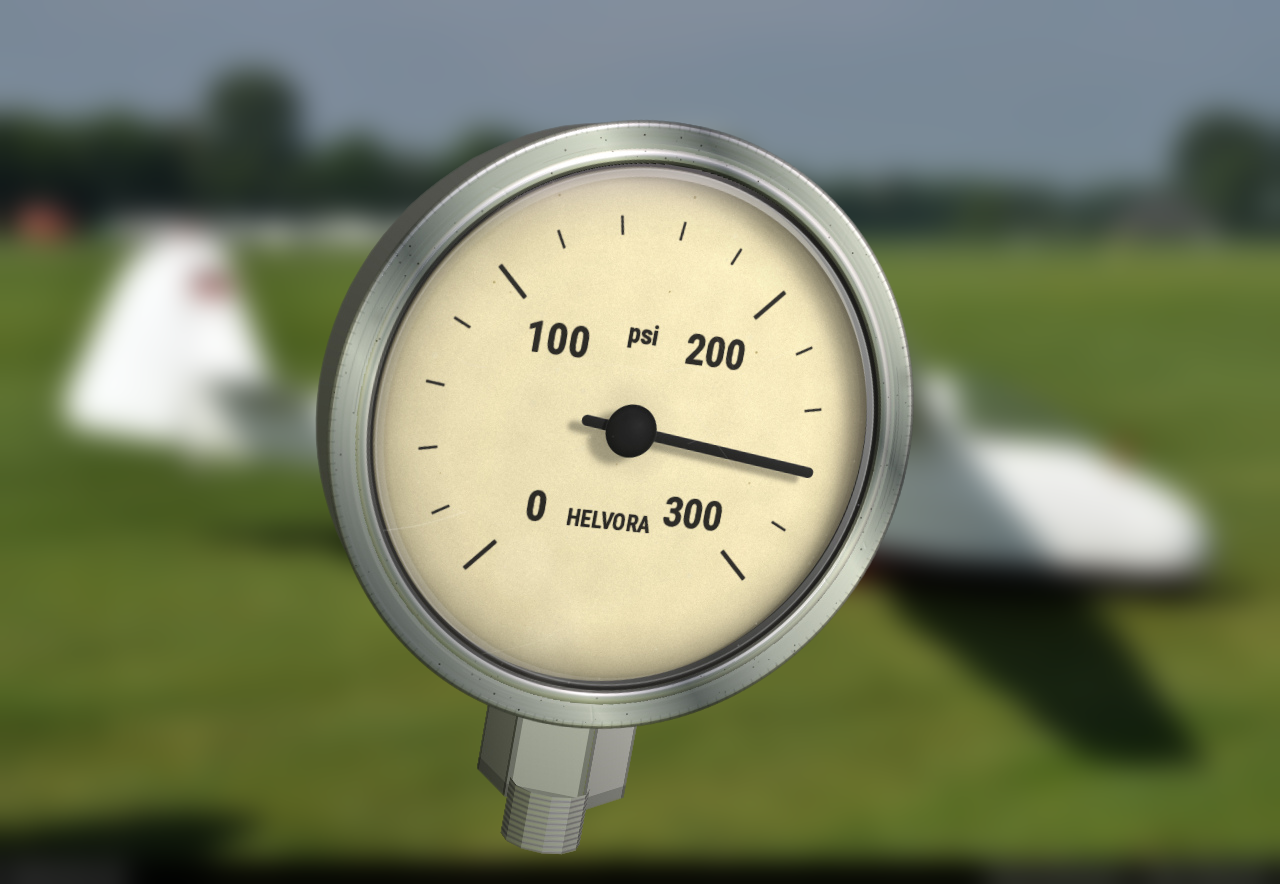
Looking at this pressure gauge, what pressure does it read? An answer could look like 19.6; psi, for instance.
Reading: 260; psi
